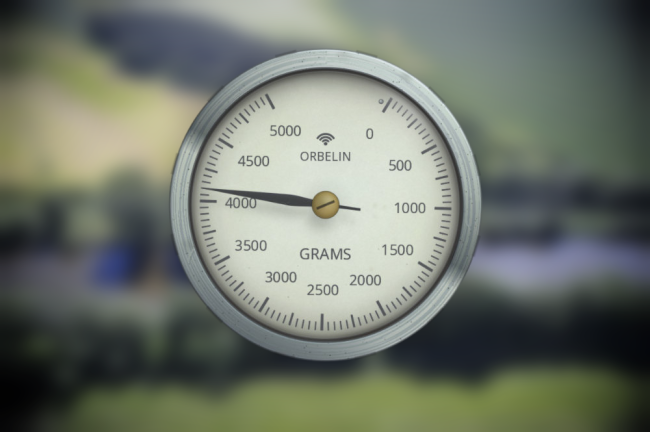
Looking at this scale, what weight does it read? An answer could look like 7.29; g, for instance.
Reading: 4100; g
